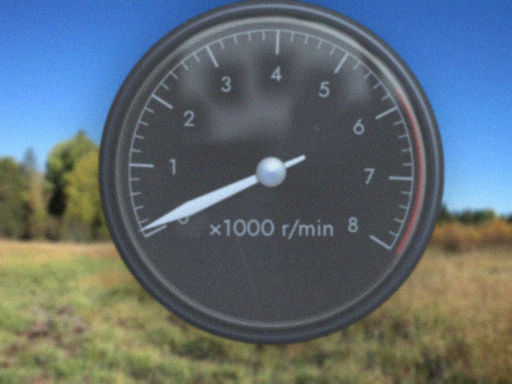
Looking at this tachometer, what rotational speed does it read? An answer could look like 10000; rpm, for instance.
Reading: 100; rpm
